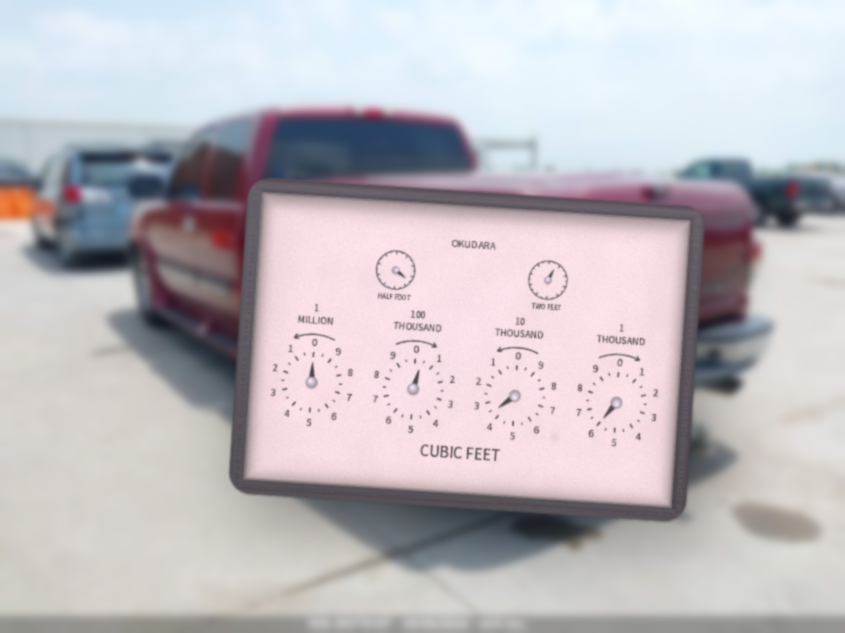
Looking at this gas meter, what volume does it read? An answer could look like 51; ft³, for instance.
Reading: 3600; ft³
